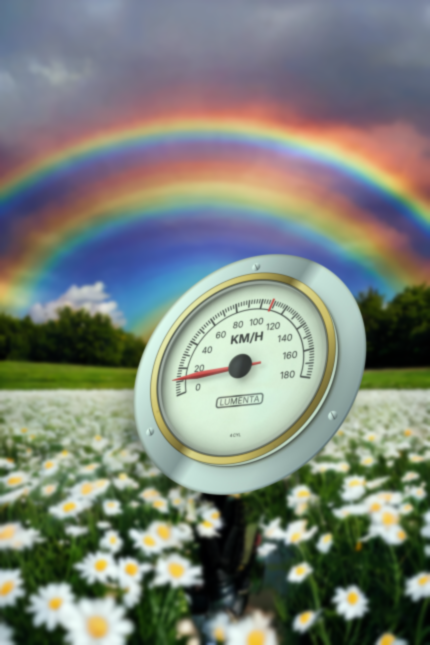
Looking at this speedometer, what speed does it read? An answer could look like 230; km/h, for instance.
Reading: 10; km/h
